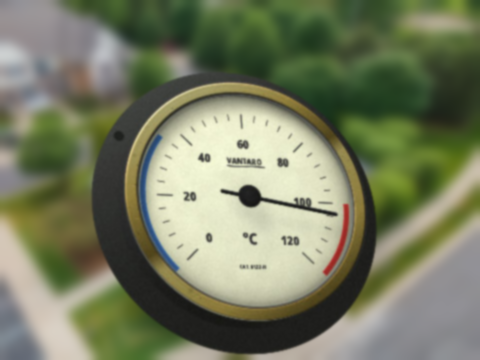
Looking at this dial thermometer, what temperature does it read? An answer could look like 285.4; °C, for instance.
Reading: 104; °C
